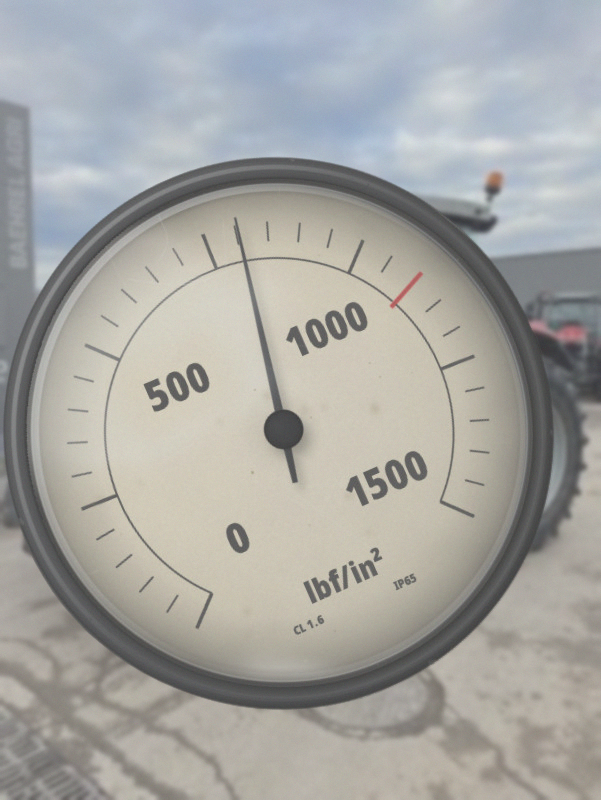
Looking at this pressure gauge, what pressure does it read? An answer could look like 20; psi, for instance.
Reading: 800; psi
